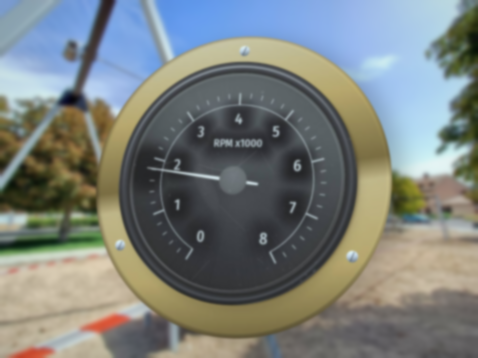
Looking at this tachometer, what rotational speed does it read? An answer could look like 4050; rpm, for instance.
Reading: 1800; rpm
